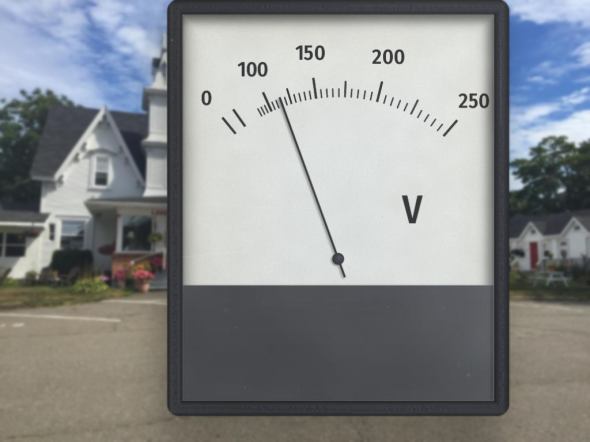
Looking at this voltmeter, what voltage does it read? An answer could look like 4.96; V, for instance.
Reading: 115; V
